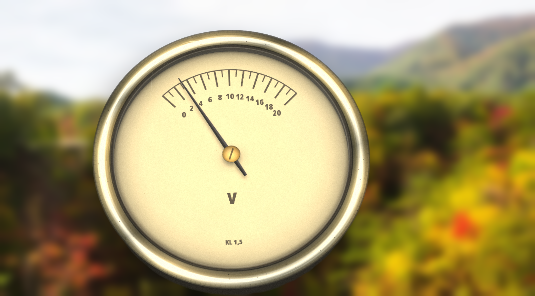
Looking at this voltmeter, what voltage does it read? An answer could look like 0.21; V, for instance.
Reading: 3; V
